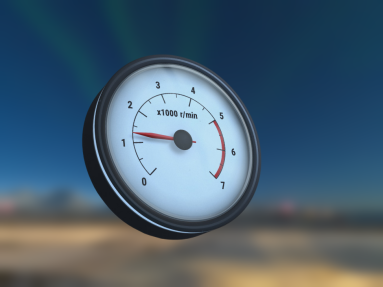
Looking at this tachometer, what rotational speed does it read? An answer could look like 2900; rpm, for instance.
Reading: 1250; rpm
